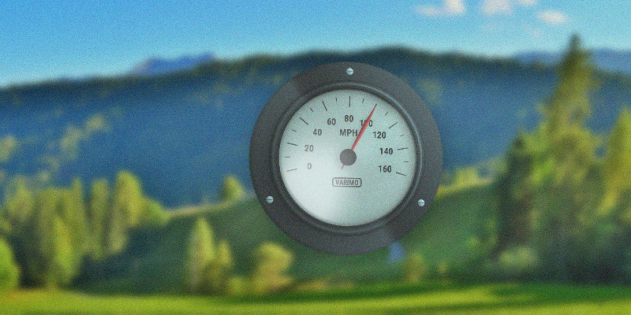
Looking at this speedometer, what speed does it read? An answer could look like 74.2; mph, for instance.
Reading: 100; mph
